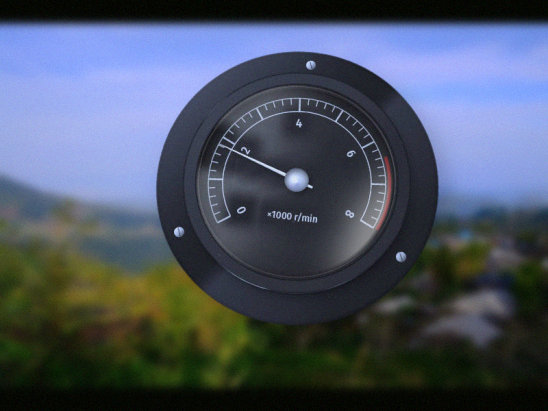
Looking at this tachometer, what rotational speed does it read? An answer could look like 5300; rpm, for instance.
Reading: 1800; rpm
